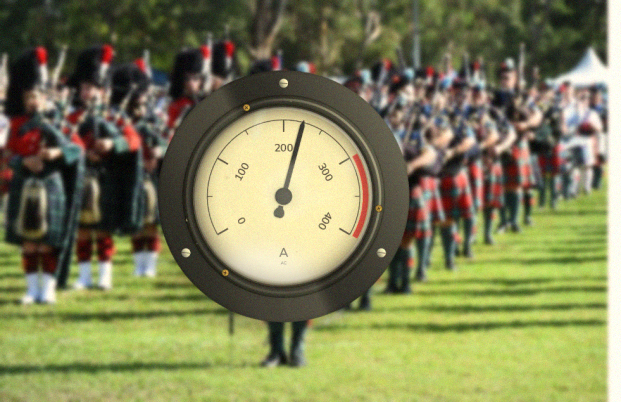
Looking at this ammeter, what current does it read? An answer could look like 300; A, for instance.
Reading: 225; A
